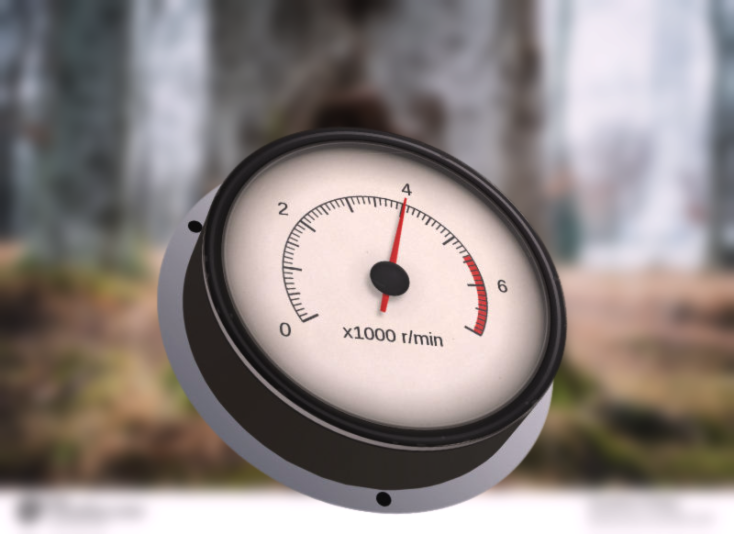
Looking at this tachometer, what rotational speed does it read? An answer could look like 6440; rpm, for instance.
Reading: 4000; rpm
